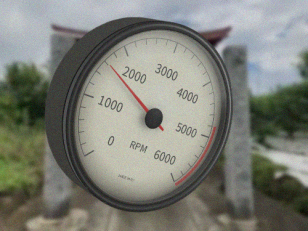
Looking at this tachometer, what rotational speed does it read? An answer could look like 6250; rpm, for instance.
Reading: 1600; rpm
